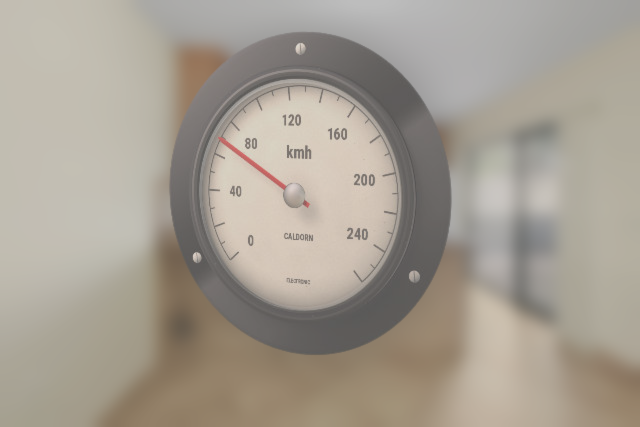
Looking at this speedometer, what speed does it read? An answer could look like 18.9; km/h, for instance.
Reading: 70; km/h
